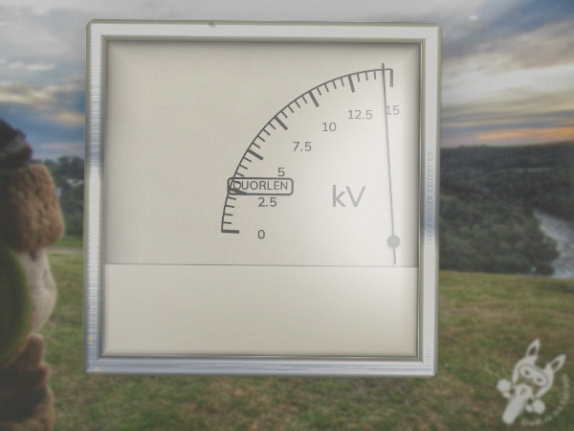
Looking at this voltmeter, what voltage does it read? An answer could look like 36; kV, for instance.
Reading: 14.5; kV
